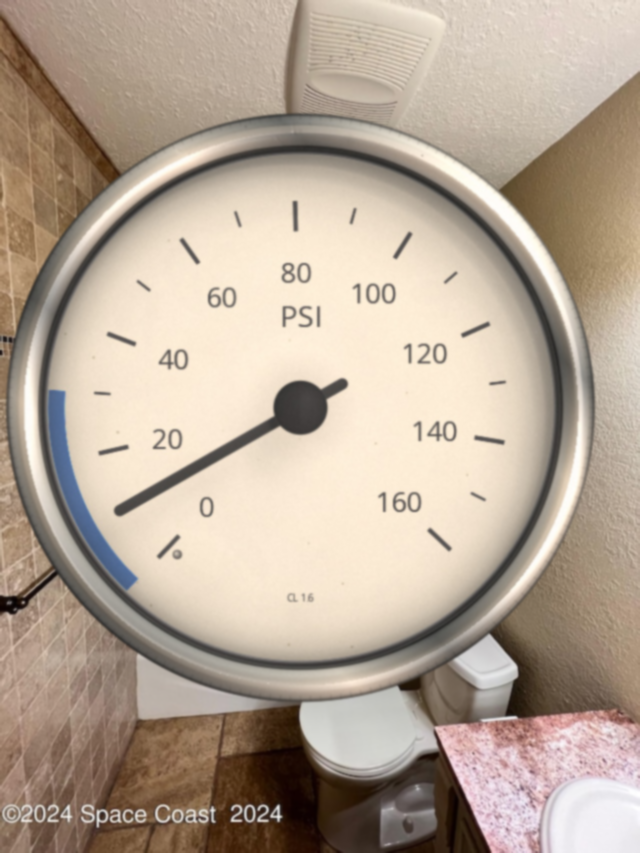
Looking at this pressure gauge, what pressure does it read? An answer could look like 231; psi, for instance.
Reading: 10; psi
